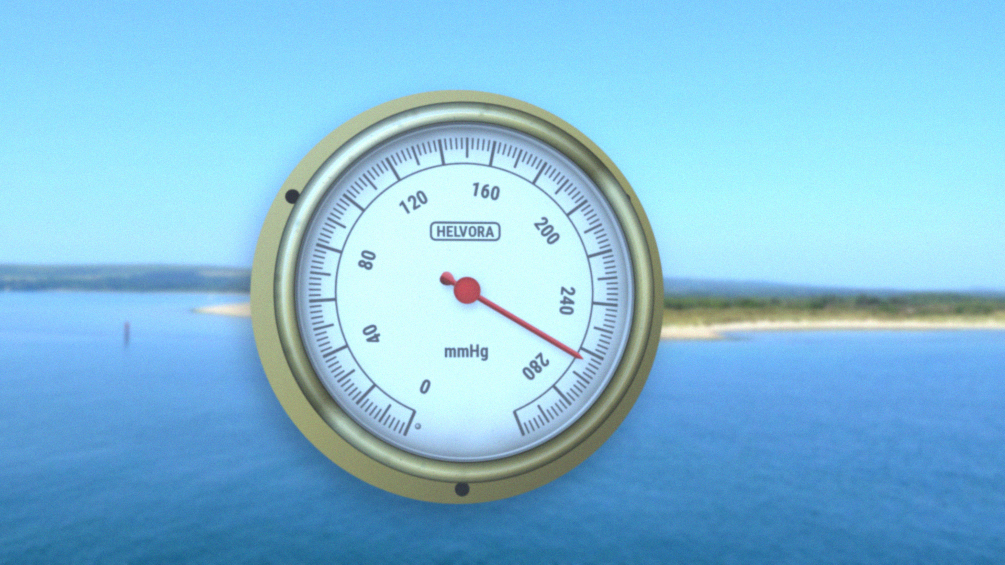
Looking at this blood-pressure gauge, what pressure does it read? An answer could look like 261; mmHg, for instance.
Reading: 264; mmHg
